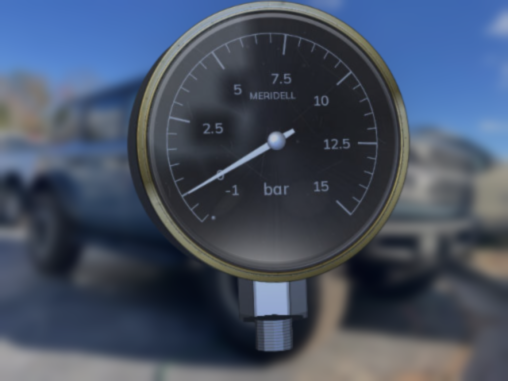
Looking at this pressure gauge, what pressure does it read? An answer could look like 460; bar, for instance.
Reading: 0; bar
